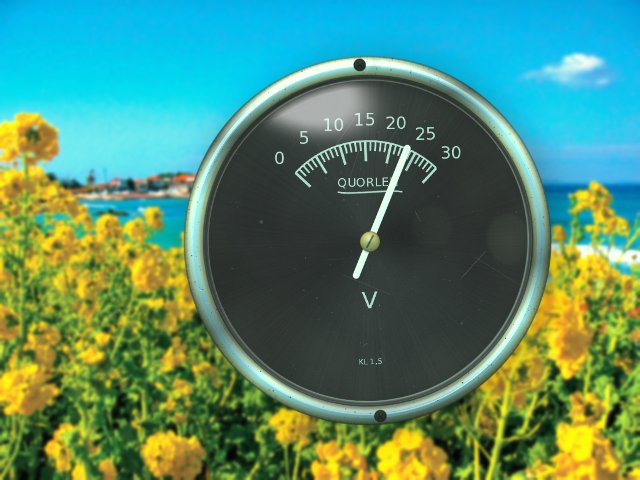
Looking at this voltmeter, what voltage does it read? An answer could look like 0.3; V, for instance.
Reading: 23; V
